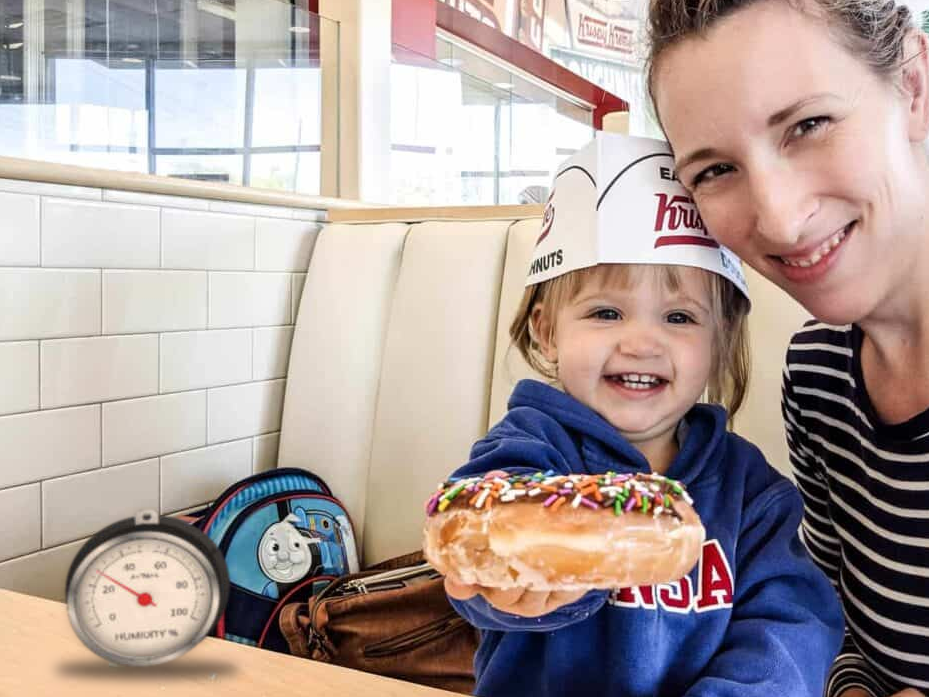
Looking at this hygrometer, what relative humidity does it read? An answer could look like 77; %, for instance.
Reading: 28; %
